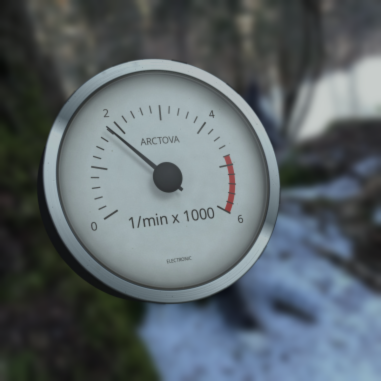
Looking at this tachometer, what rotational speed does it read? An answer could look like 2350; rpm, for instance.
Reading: 1800; rpm
